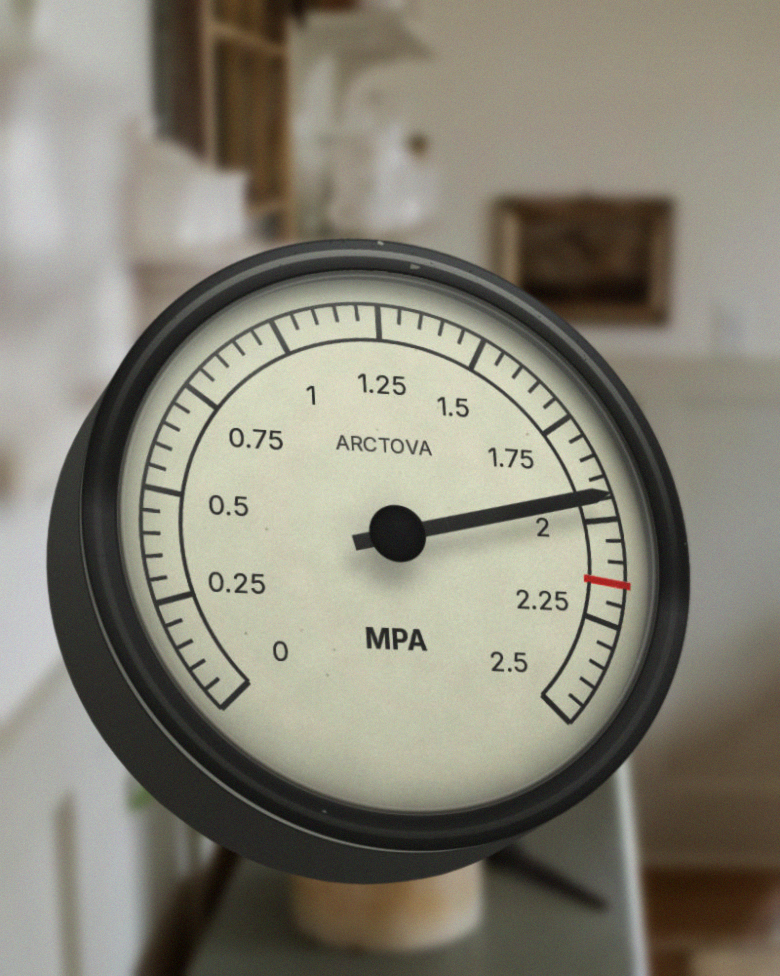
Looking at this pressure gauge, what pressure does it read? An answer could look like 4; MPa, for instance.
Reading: 1.95; MPa
